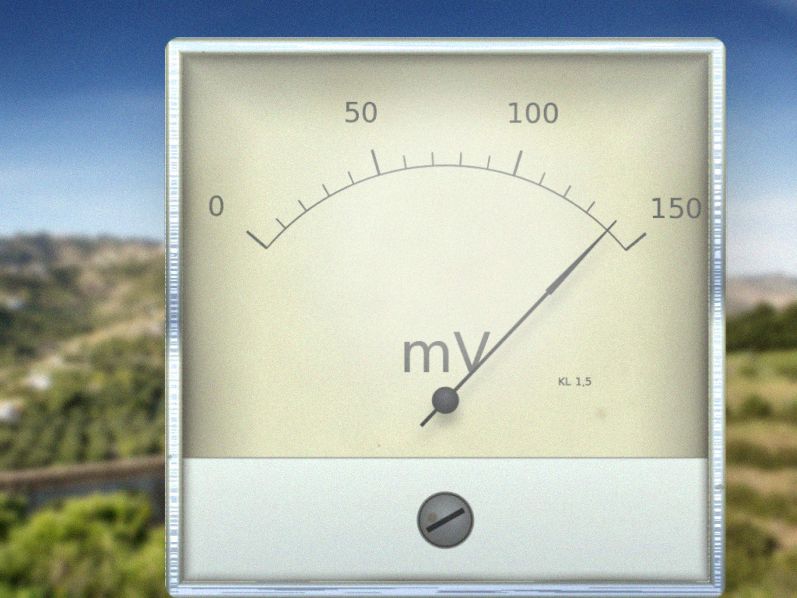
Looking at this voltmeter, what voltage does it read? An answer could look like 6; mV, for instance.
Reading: 140; mV
